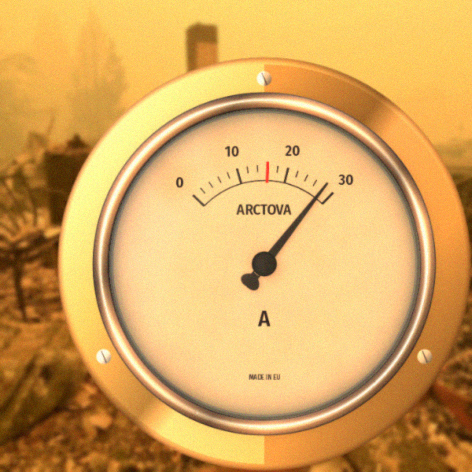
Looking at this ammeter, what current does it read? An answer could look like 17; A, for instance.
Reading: 28; A
